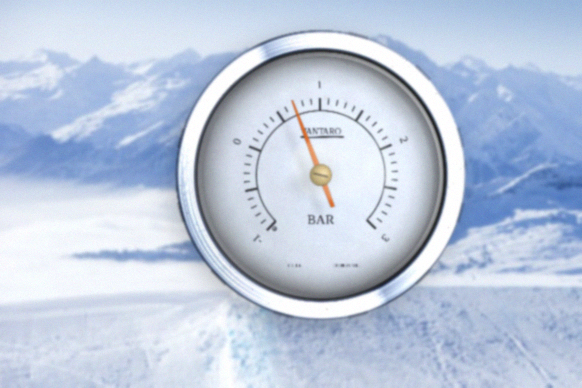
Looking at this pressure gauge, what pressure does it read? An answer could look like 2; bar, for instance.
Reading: 0.7; bar
